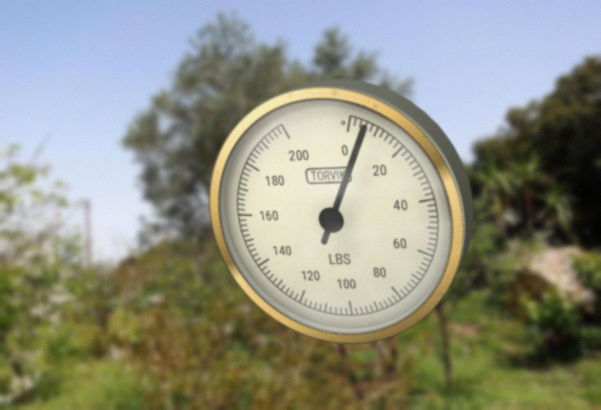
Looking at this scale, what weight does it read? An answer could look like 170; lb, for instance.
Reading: 6; lb
